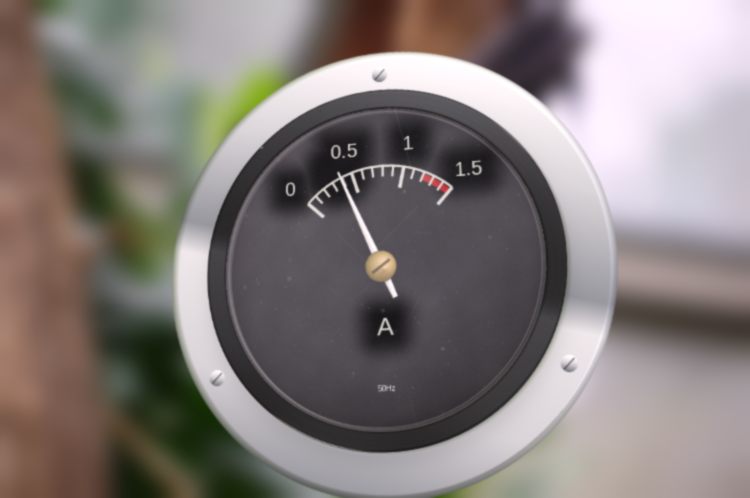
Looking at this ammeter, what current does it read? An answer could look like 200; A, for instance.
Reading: 0.4; A
